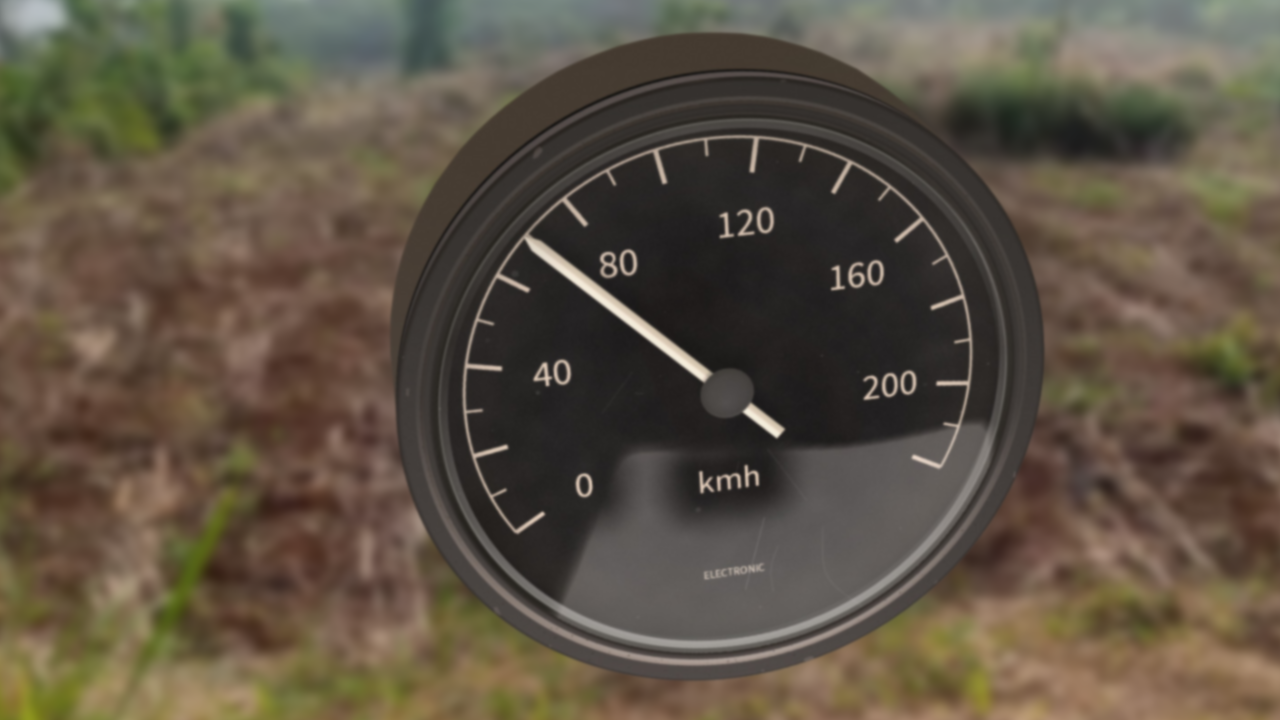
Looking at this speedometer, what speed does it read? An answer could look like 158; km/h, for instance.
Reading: 70; km/h
